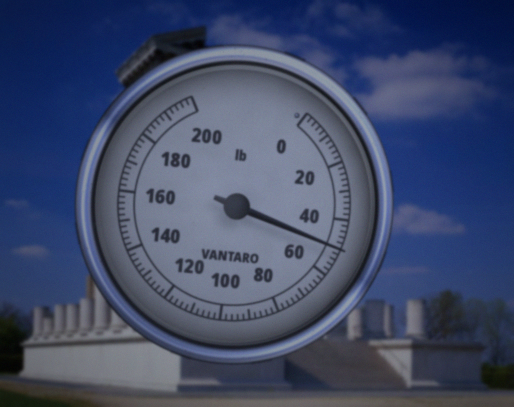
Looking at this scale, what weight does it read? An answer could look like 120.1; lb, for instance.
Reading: 50; lb
